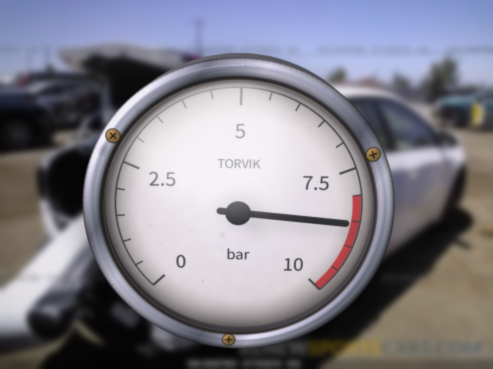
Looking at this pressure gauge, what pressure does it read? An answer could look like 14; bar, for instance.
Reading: 8.5; bar
